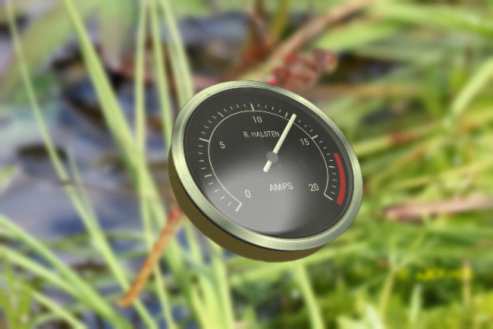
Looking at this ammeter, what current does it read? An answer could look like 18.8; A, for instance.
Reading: 13; A
